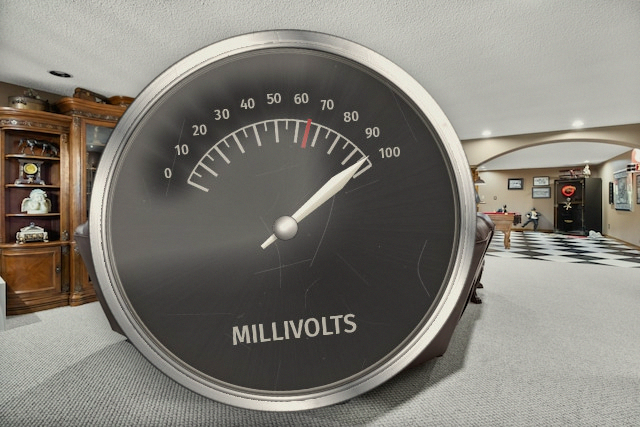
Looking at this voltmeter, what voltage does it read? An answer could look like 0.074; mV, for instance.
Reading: 95; mV
